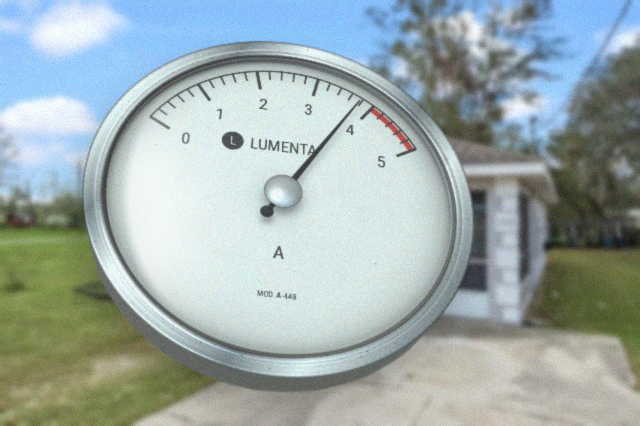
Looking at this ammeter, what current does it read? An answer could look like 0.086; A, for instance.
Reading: 3.8; A
